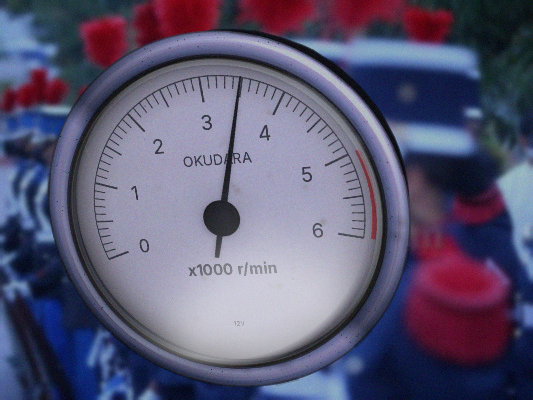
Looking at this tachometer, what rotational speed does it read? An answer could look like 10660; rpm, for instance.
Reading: 3500; rpm
